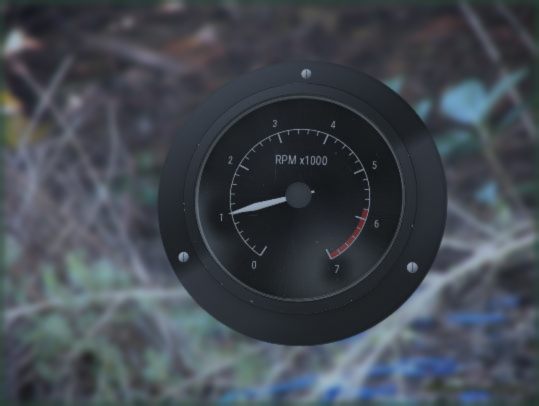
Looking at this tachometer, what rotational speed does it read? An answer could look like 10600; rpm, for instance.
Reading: 1000; rpm
